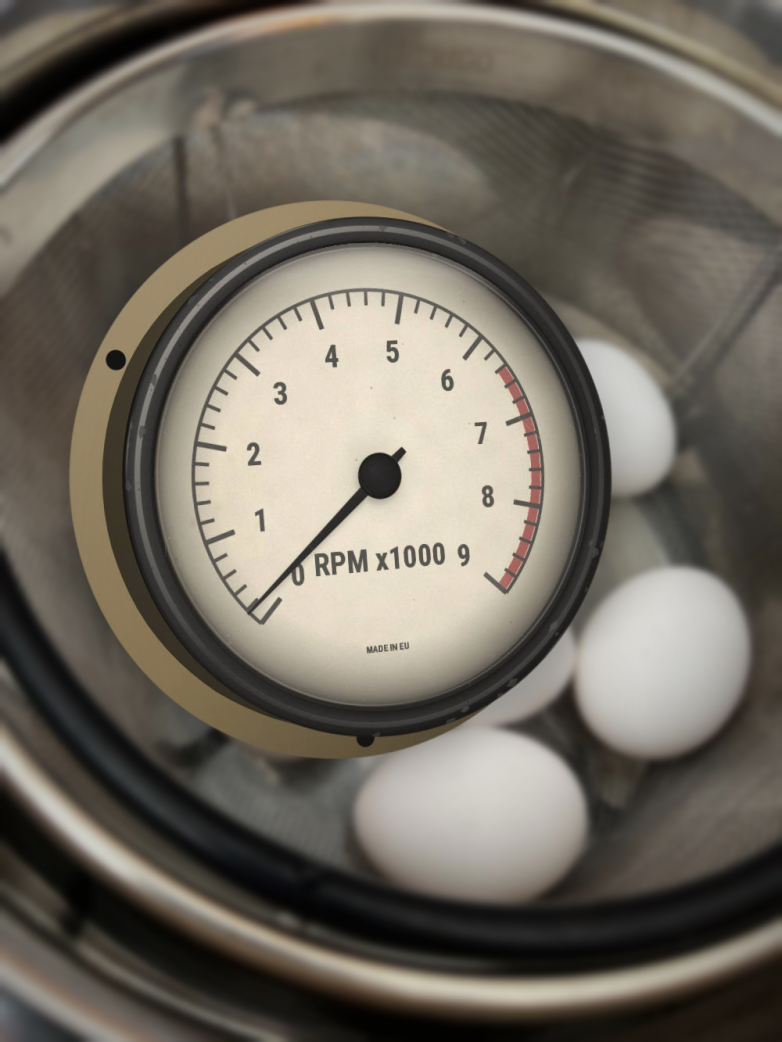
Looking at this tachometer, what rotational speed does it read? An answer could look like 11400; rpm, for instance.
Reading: 200; rpm
